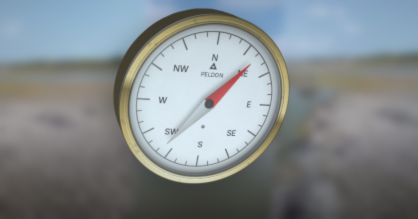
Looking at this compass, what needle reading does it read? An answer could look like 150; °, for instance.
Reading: 40; °
